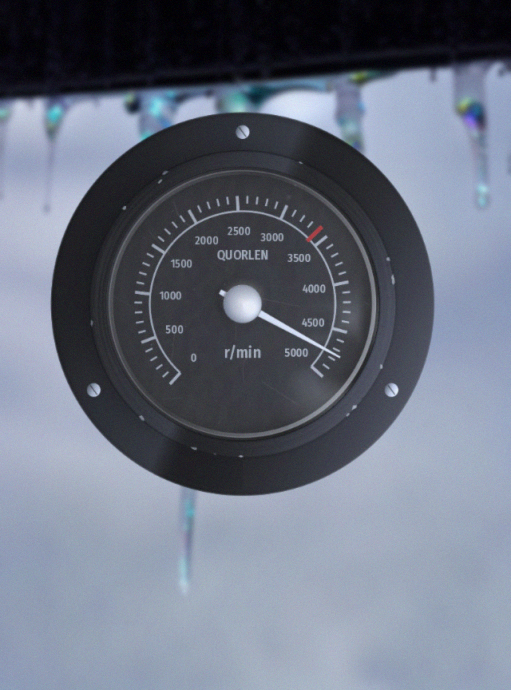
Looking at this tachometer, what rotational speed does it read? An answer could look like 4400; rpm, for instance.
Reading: 4750; rpm
